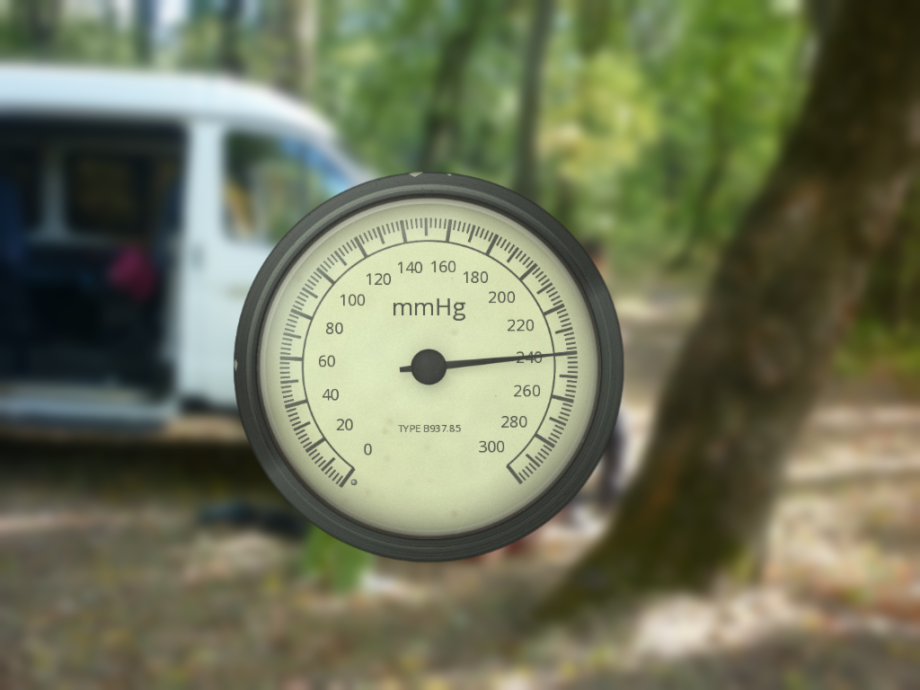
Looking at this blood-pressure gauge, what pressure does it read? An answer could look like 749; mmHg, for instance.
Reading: 240; mmHg
